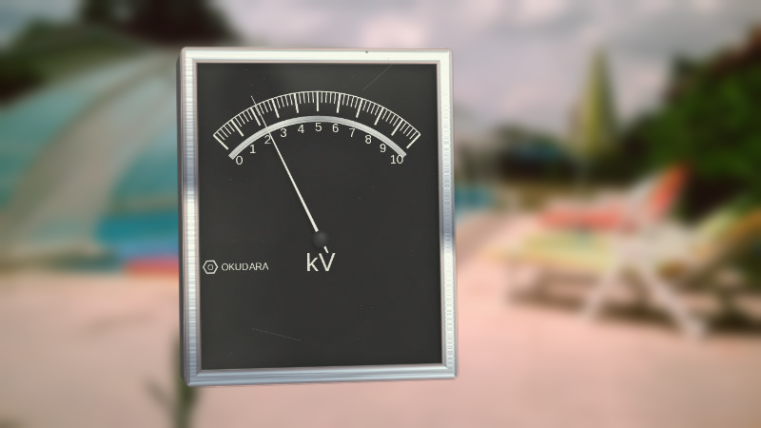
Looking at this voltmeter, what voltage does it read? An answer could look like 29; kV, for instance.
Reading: 2.2; kV
